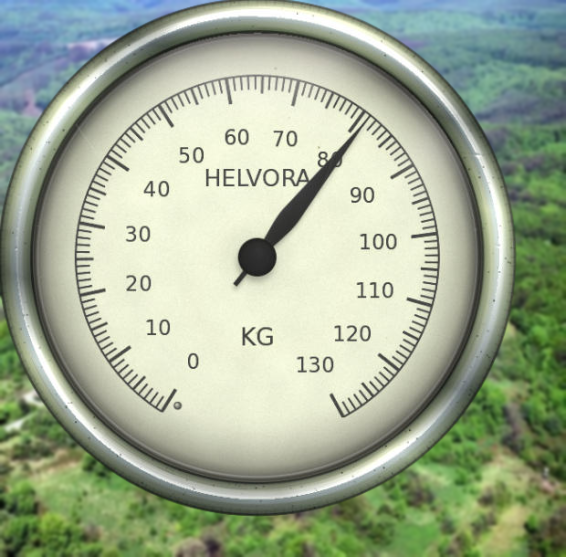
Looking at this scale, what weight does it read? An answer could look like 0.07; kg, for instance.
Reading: 81; kg
